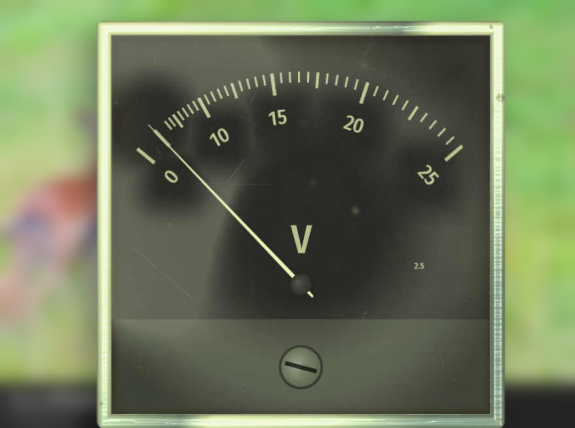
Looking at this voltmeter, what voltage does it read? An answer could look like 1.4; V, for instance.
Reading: 5; V
